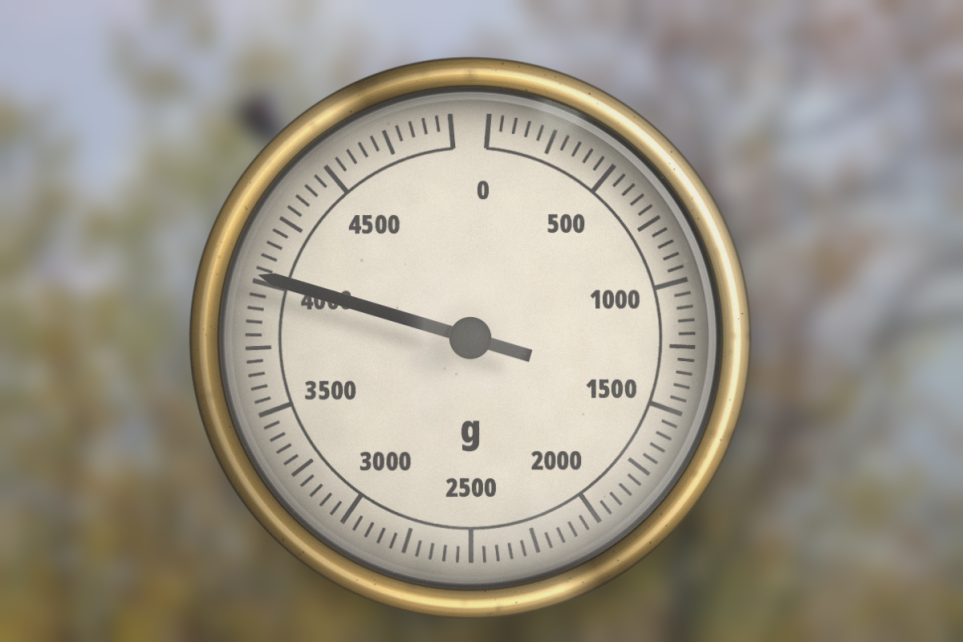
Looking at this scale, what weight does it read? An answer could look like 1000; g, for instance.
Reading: 4025; g
